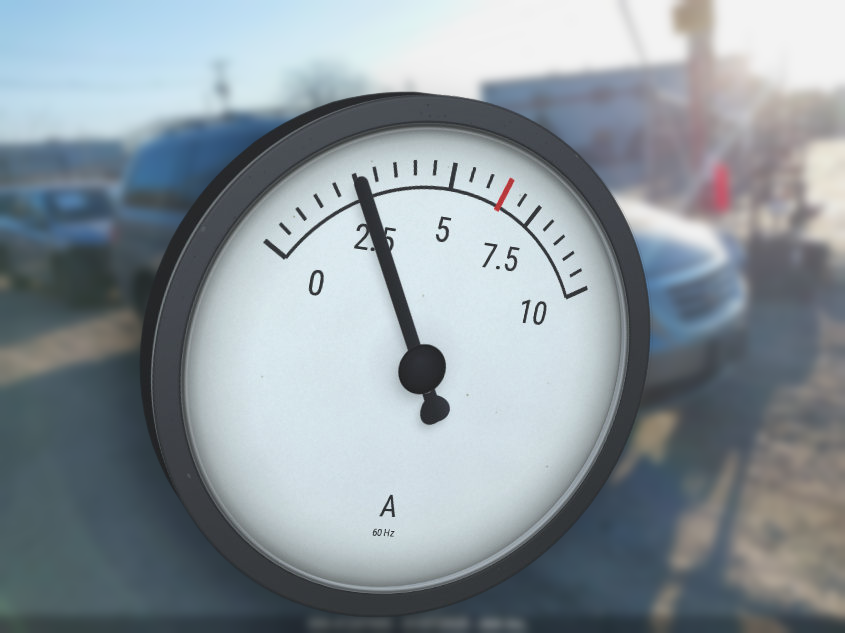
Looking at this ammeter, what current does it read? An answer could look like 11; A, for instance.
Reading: 2.5; A
